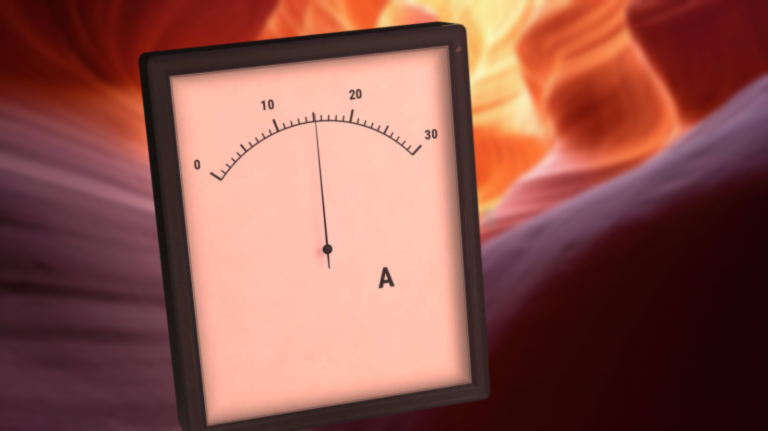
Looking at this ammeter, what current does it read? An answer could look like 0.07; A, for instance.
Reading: 15; A
